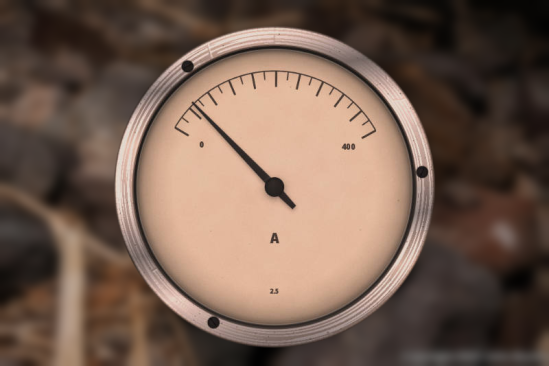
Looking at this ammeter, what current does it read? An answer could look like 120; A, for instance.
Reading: 50; A
